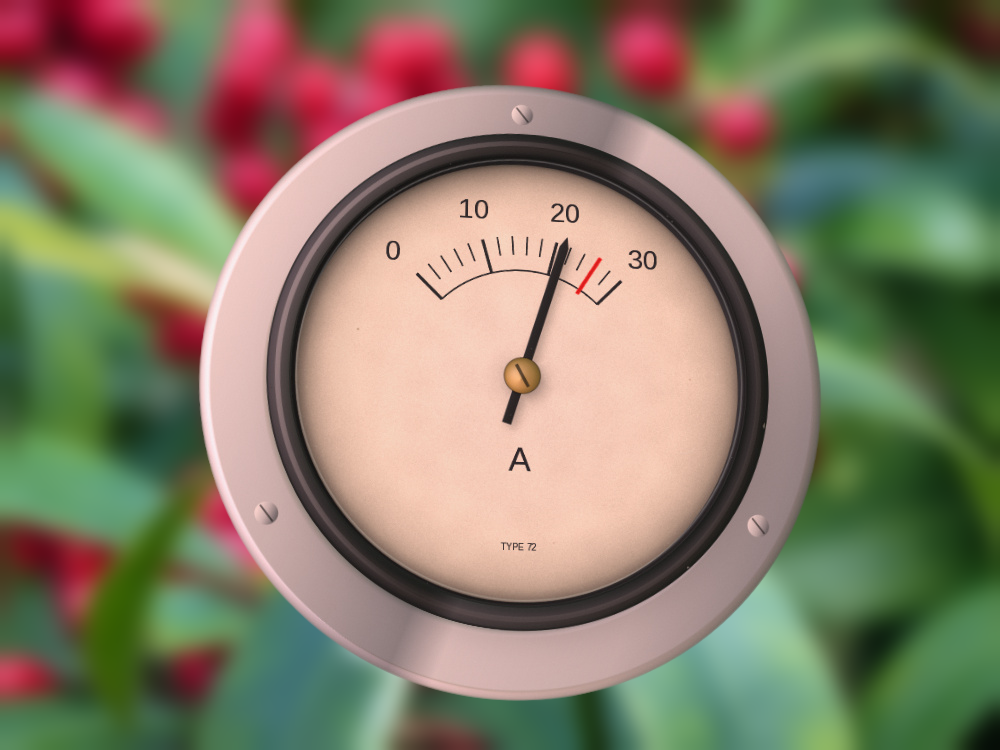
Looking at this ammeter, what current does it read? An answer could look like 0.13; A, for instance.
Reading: 21; A
